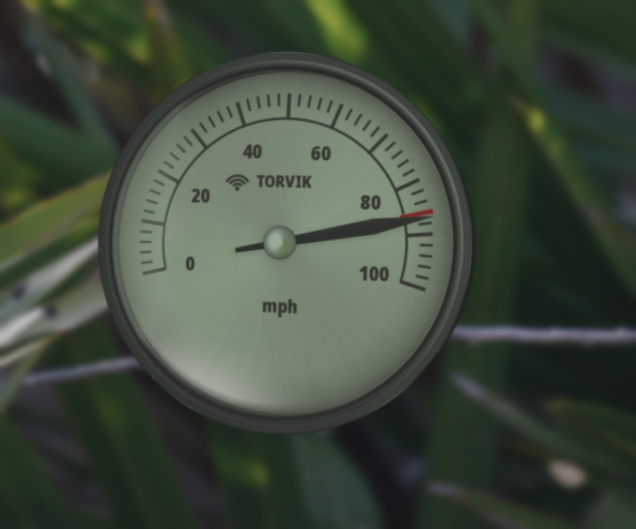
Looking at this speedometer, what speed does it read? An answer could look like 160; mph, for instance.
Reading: 87; mph
